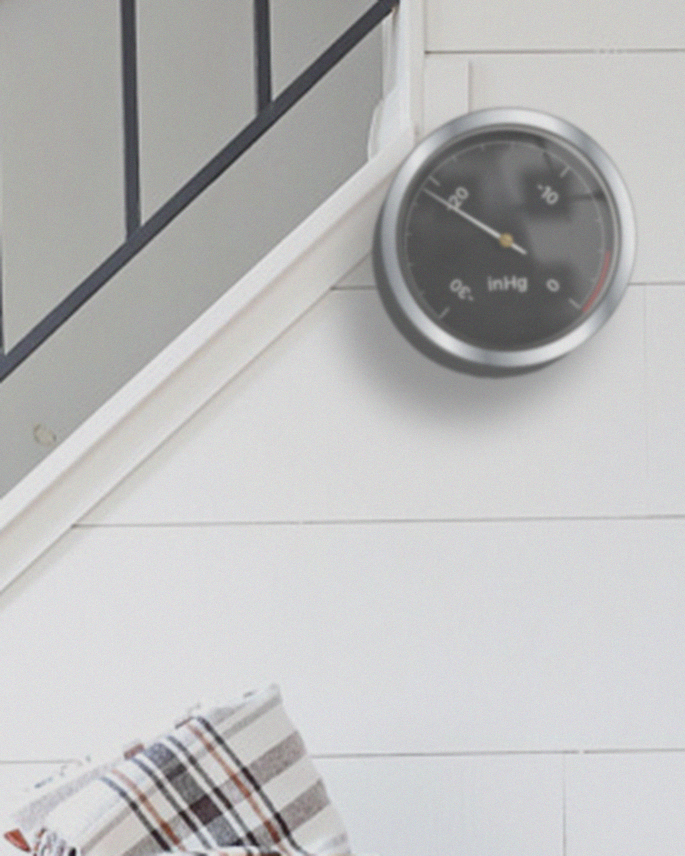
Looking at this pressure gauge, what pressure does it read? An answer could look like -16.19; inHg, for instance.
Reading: -21; inHg
